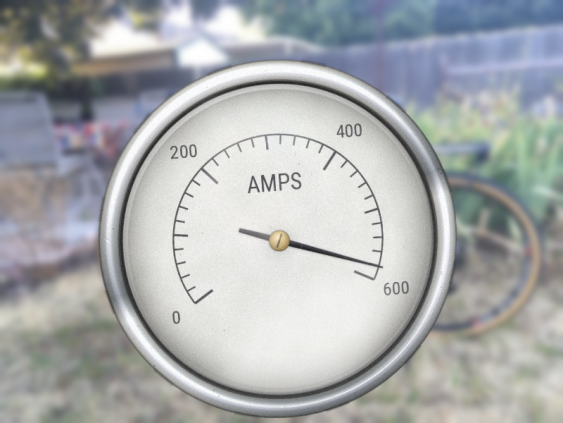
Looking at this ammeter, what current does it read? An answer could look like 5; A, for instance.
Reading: 580; A
